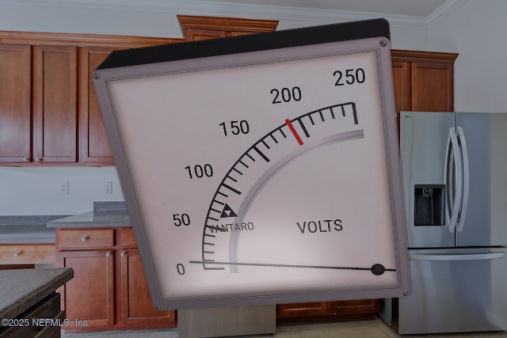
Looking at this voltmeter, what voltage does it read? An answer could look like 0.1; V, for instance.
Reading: 10; V
